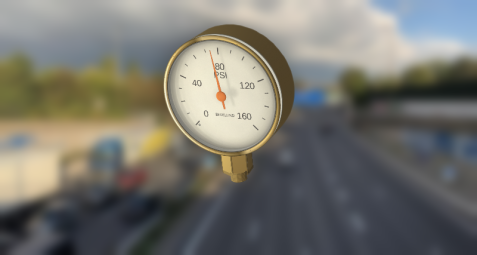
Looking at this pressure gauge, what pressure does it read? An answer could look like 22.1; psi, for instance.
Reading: 75; psi
